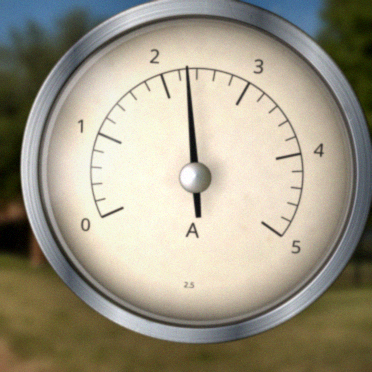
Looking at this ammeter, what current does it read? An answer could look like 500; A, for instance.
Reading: 2.3; A
